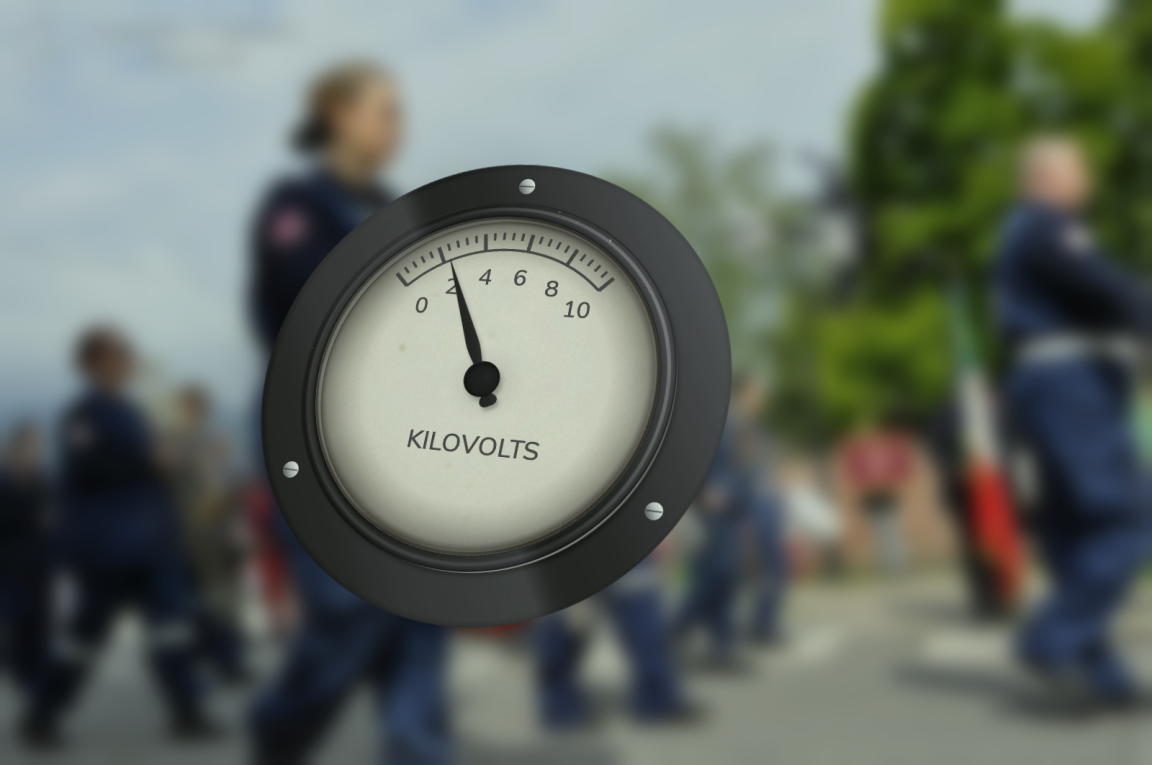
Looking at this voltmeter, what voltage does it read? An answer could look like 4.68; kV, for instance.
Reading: 2.4; kV
